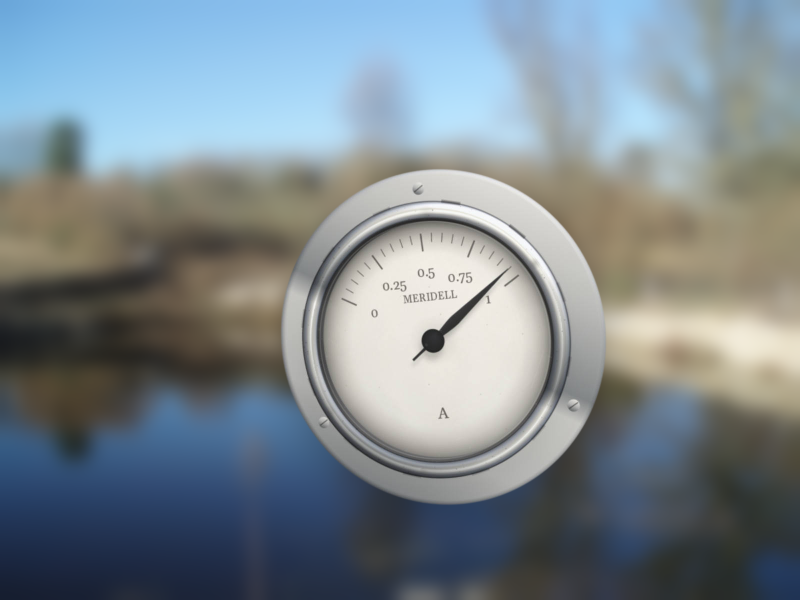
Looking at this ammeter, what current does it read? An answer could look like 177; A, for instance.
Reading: 0.95; A
